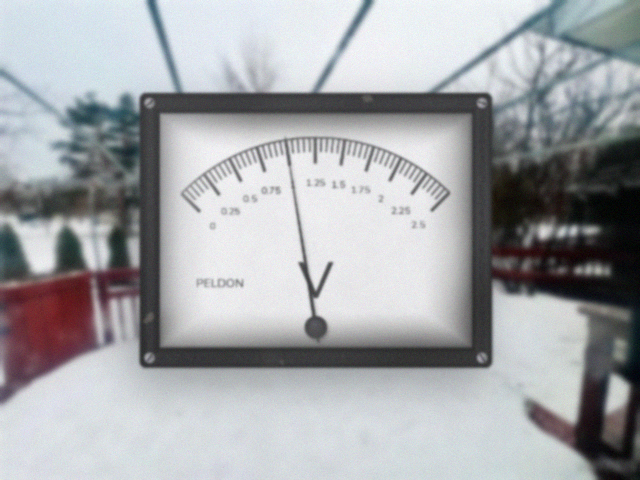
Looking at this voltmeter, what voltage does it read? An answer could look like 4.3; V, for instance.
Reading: 1; V
